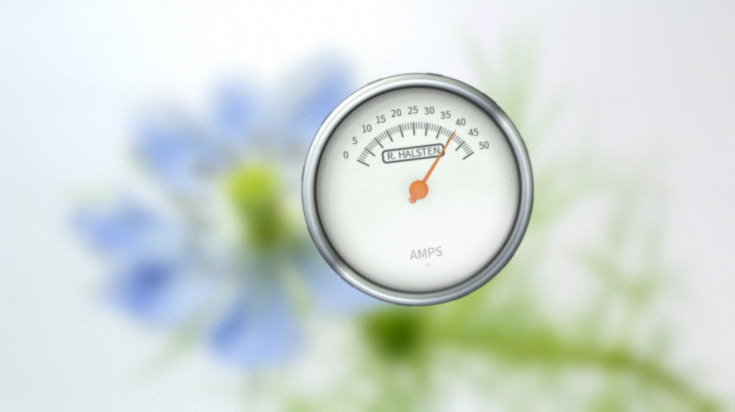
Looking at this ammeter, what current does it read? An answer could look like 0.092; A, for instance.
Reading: 40; A
